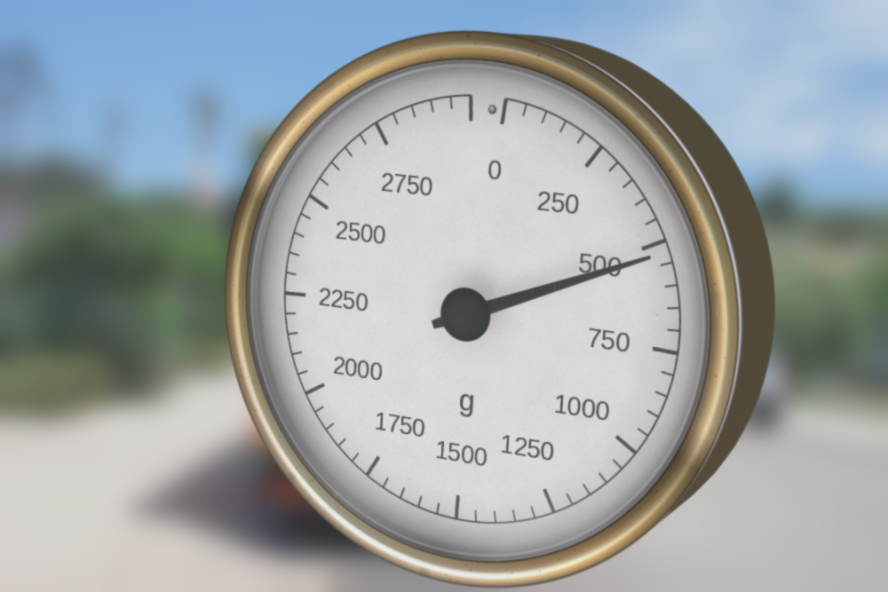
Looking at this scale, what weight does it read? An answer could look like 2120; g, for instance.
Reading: 525; g
